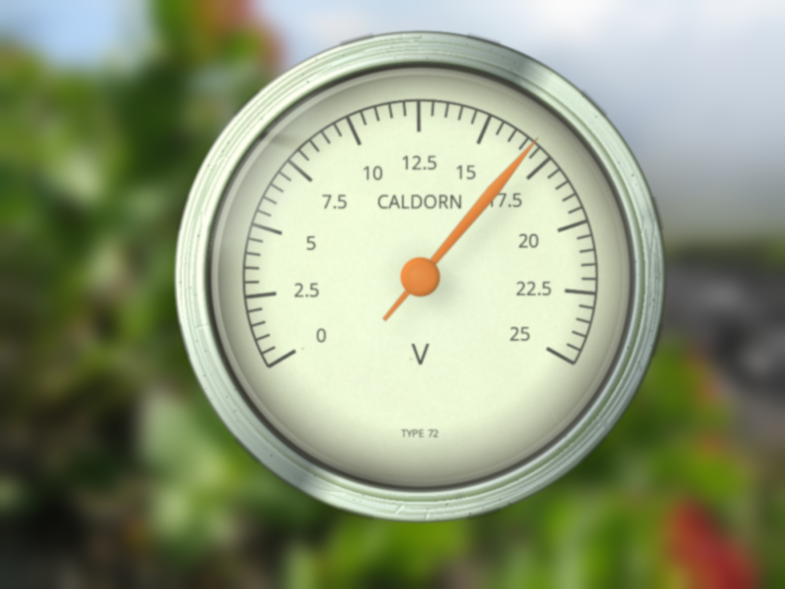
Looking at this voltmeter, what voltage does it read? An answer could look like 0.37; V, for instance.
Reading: 16.75; V
